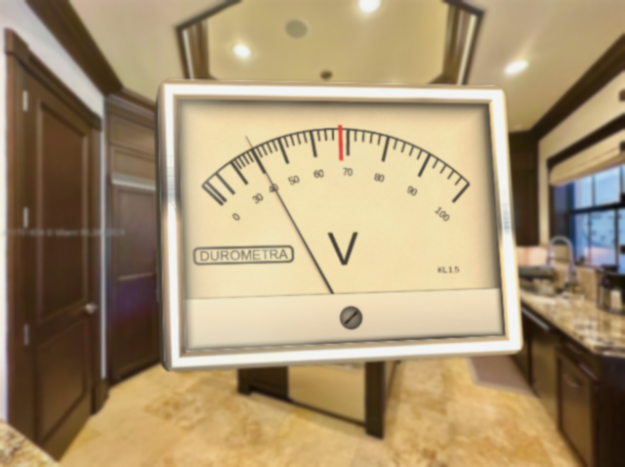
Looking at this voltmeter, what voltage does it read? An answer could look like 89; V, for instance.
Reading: 40; V
